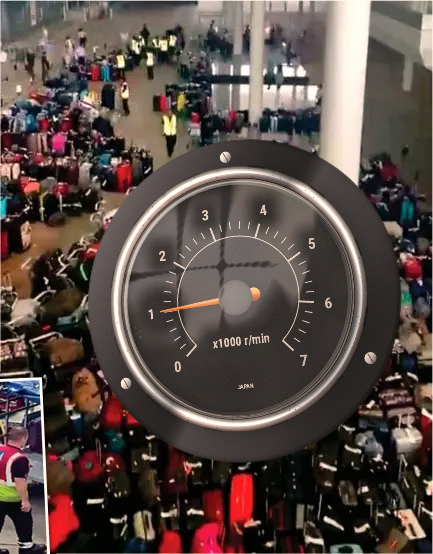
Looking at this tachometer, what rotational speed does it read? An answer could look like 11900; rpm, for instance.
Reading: 1000; rpm
